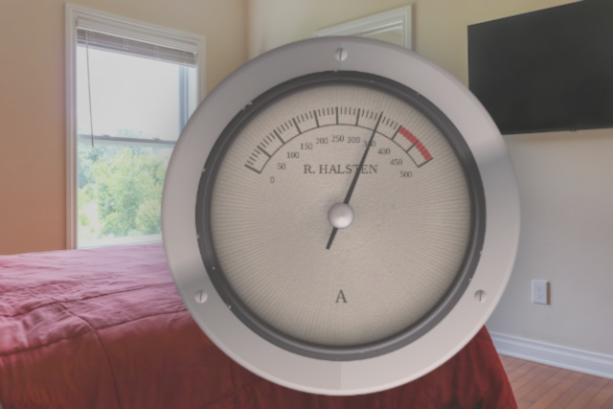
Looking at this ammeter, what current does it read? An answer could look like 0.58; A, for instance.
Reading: 350; A
